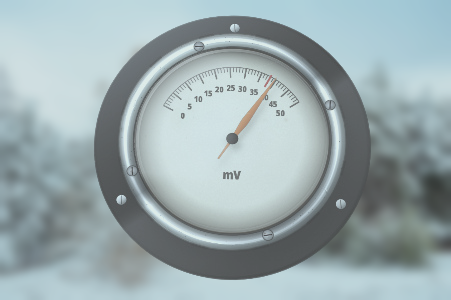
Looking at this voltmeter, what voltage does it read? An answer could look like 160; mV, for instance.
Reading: 40; mV
